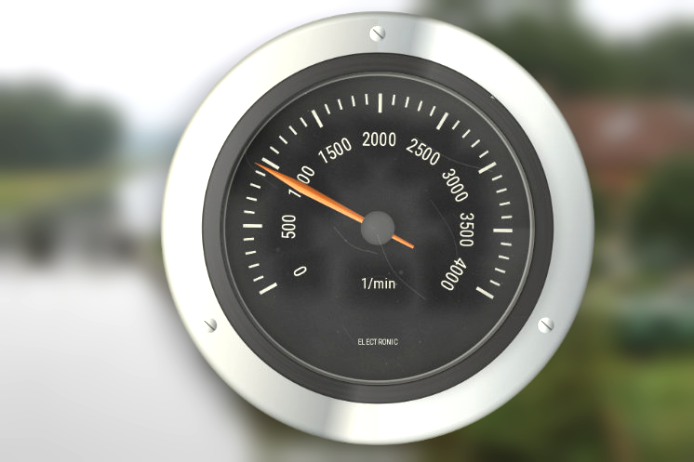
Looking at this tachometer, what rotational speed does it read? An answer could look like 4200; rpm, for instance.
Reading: 950; rpm
